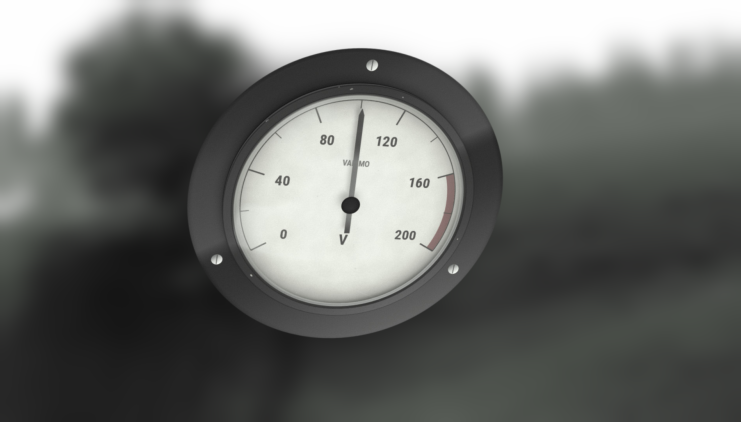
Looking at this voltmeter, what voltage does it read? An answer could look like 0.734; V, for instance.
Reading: 100; V
